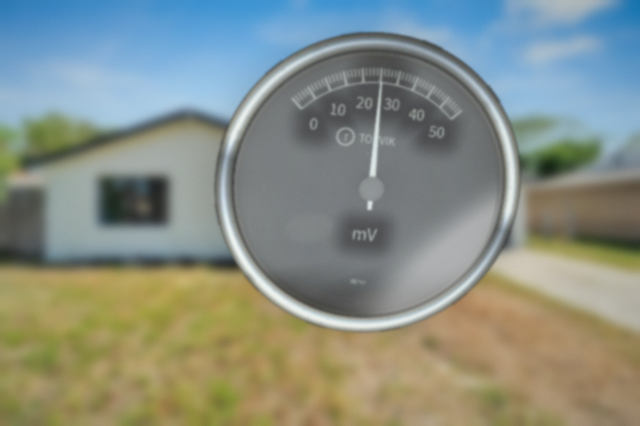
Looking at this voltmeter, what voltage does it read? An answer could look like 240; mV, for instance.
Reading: 25; mV
